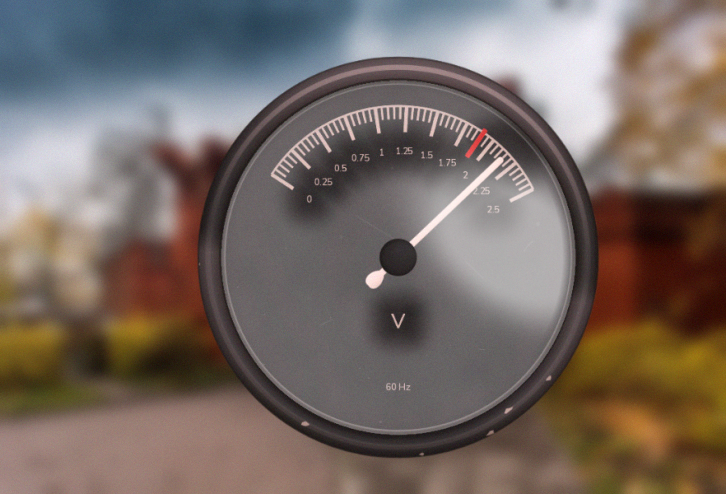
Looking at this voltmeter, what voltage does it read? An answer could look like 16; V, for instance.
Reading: 2.15; V
